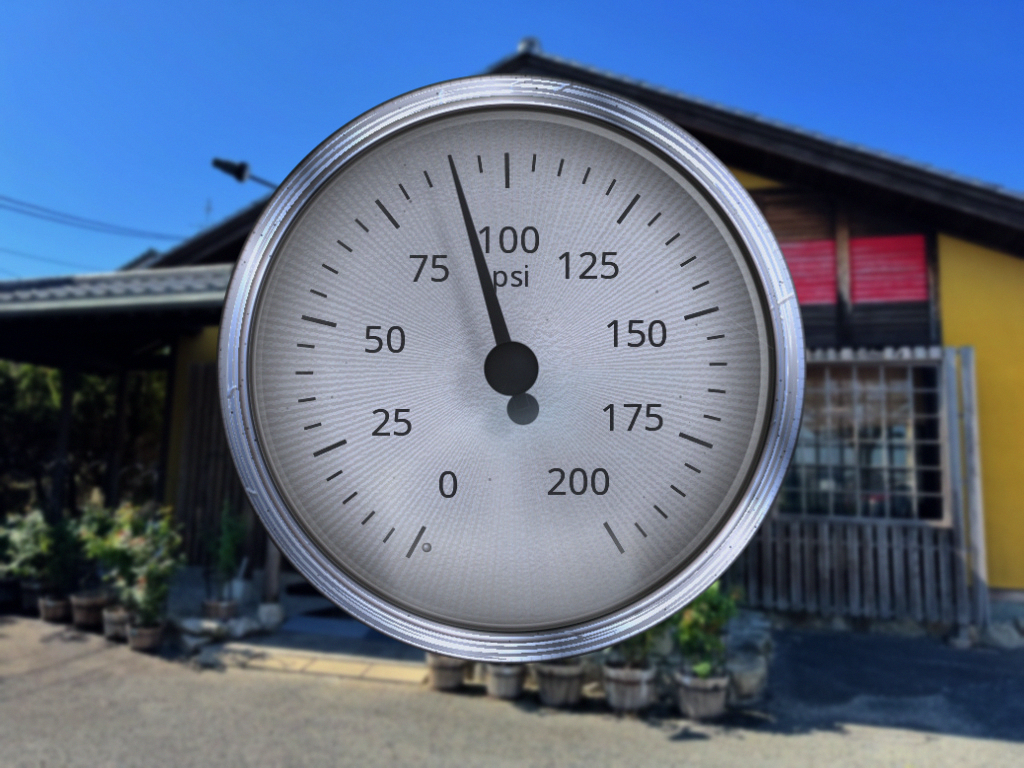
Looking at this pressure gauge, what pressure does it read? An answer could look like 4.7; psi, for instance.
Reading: 90; psi
